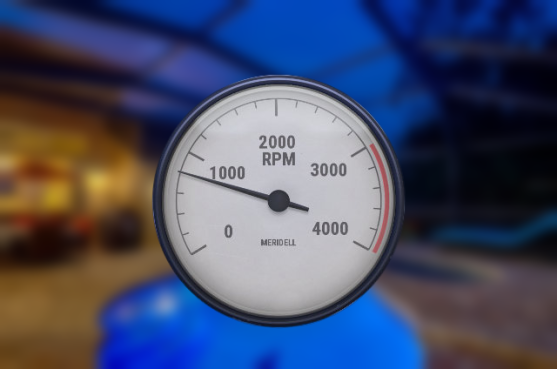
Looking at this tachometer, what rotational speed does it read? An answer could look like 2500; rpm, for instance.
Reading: 800; rpm
